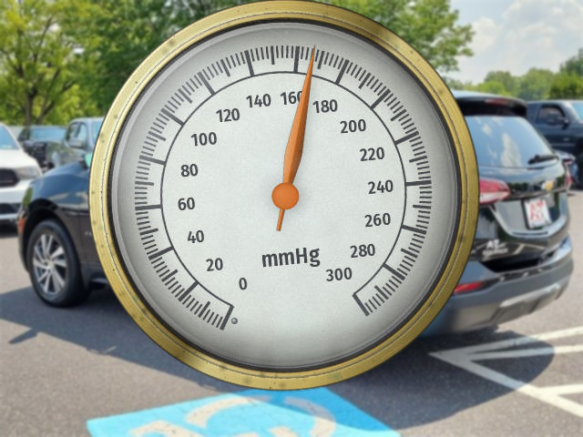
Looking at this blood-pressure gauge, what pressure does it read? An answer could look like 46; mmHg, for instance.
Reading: 166; mmHg
